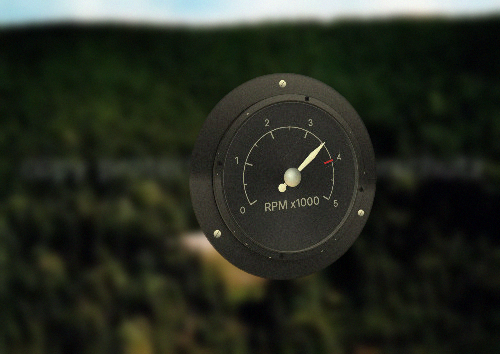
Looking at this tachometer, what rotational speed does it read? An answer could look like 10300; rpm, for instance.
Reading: 3500; rpm
